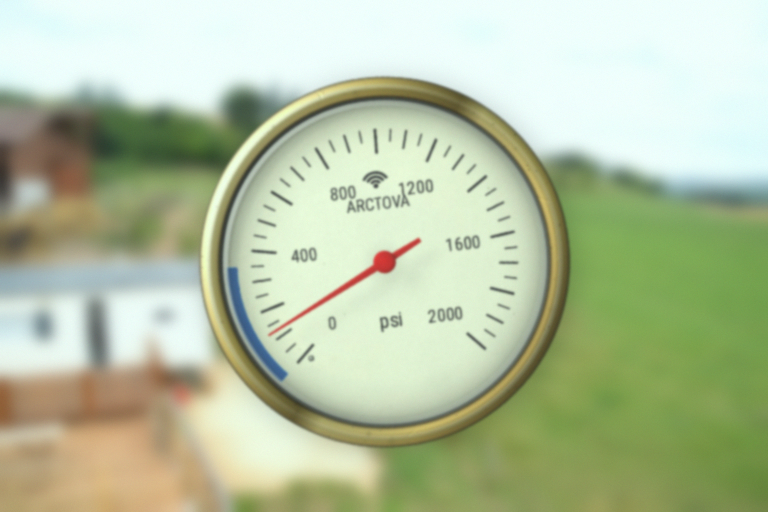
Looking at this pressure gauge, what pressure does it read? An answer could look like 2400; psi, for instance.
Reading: 125; psi
